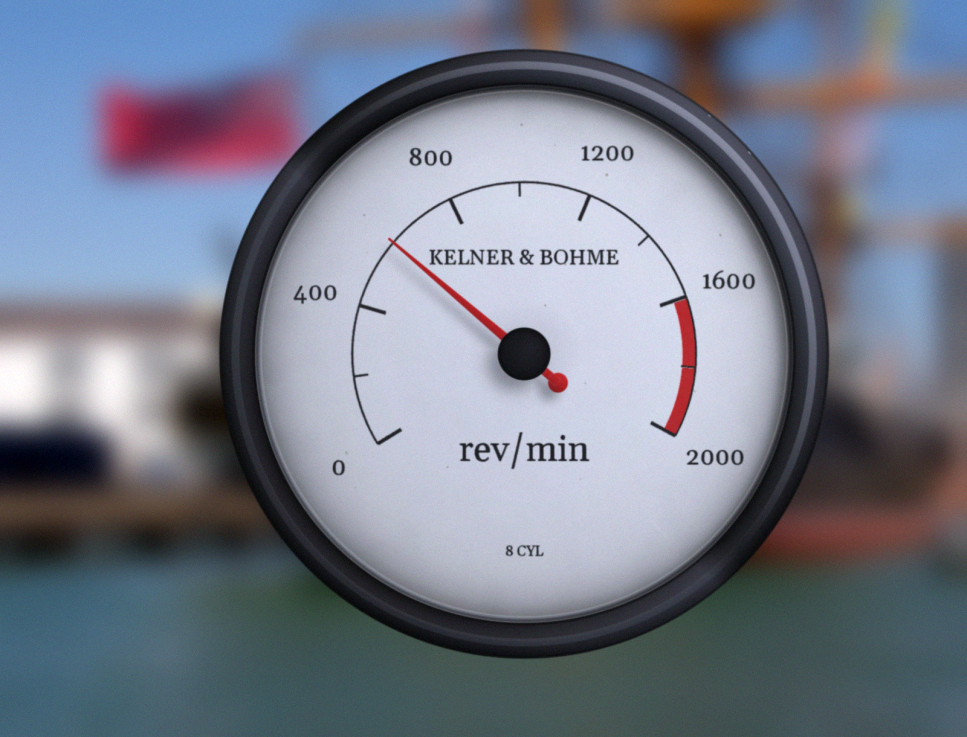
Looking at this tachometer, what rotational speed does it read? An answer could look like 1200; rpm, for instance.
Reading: 600; rpm
